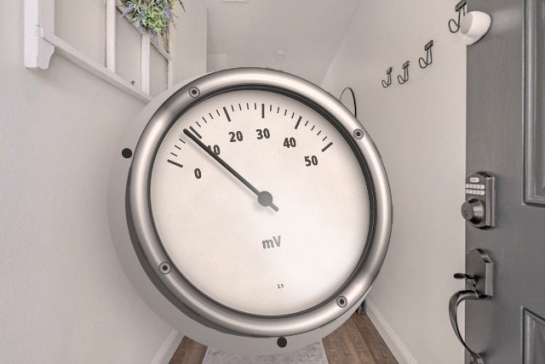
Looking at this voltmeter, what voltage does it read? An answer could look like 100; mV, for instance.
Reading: 8; mV
